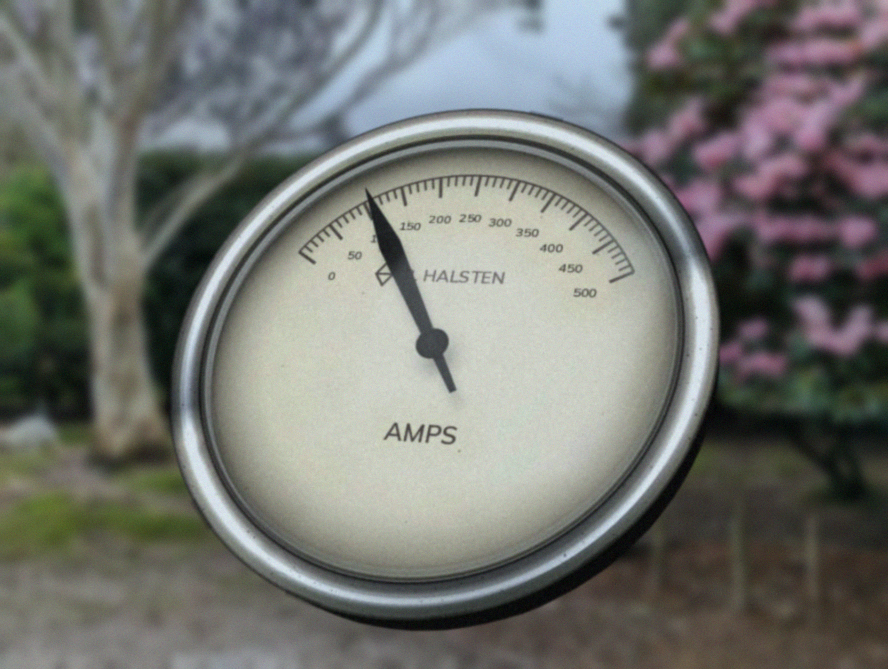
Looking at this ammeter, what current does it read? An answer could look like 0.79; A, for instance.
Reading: 110; A
